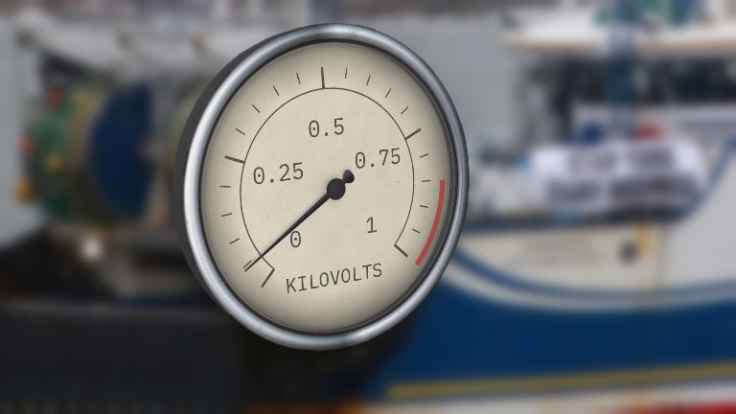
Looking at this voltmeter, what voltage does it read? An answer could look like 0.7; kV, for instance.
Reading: 0.05; kV
